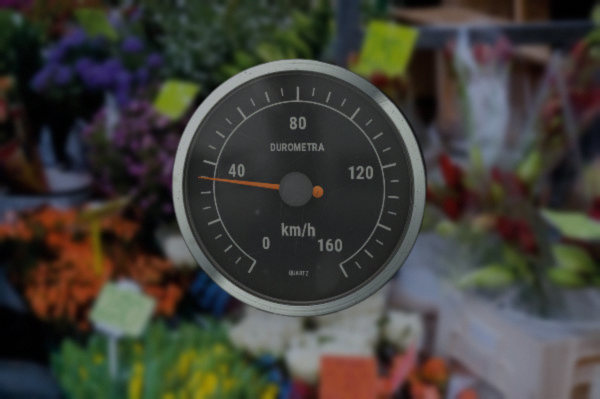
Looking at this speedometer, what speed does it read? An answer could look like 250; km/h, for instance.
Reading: 35; km/h
